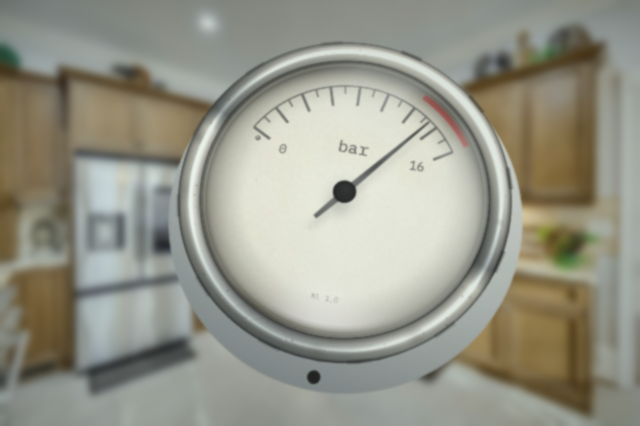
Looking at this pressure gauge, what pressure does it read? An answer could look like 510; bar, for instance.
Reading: 13.5; bar
